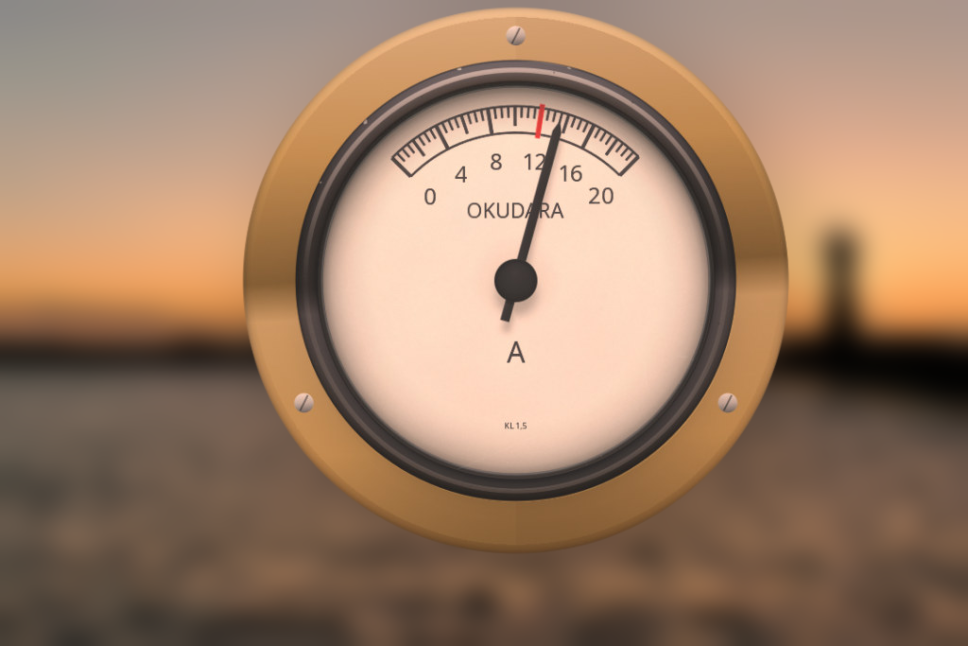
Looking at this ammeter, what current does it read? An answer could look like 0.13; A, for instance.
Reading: 13.5; A
